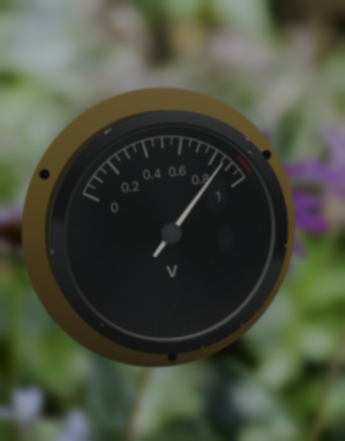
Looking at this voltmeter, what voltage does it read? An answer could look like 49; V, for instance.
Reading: 0.85; V
